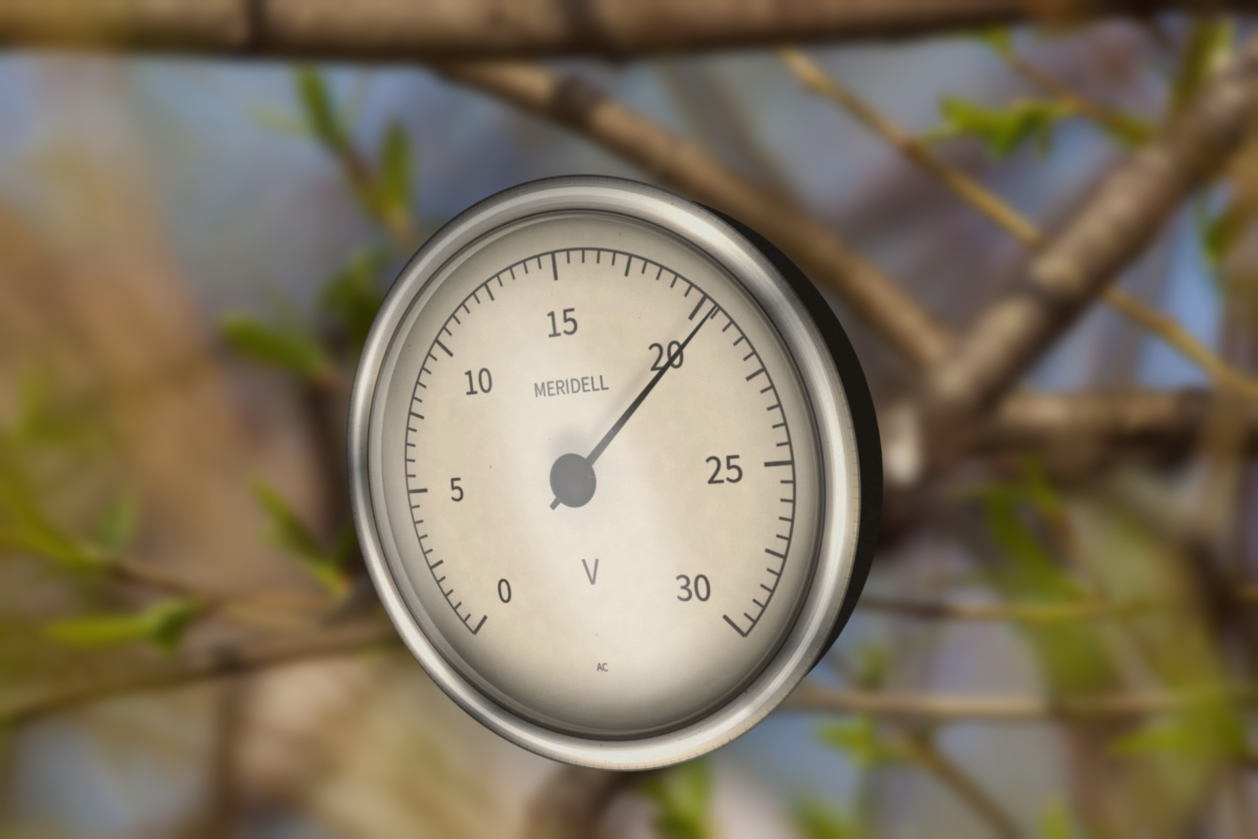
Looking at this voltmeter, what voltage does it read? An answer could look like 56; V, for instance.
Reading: 20.5; V
